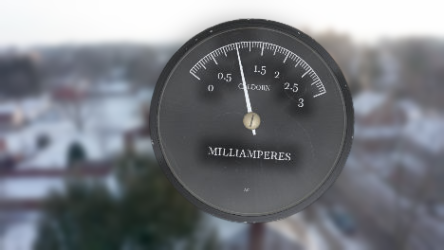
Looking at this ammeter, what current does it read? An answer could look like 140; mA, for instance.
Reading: 1; mA
